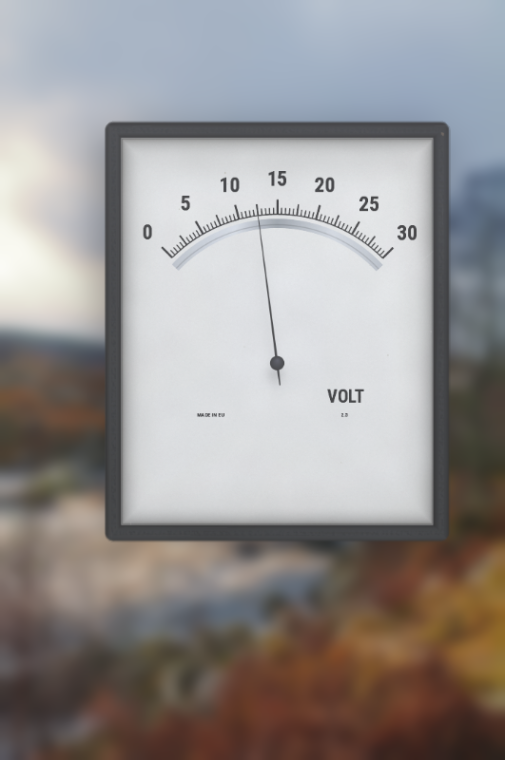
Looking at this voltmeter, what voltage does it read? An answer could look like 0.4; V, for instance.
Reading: 12.5; V
